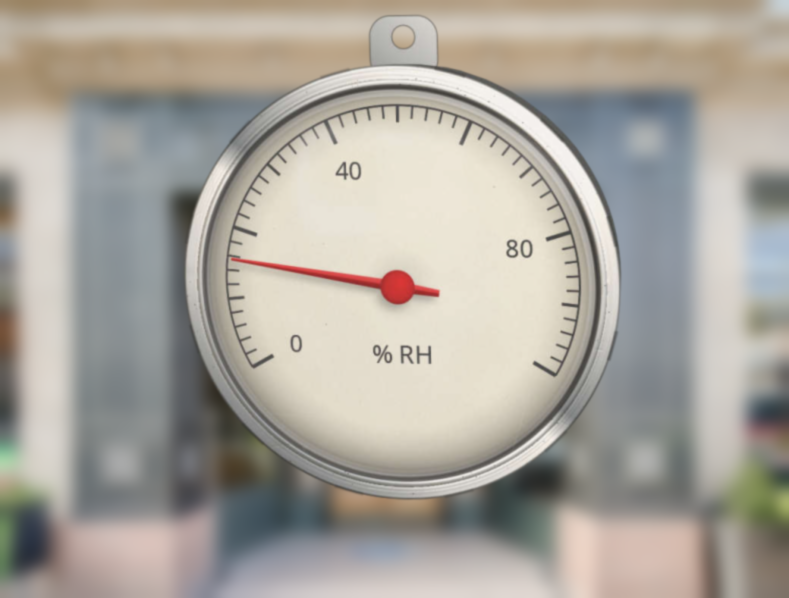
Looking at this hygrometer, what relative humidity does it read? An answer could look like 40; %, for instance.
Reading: 16; %
